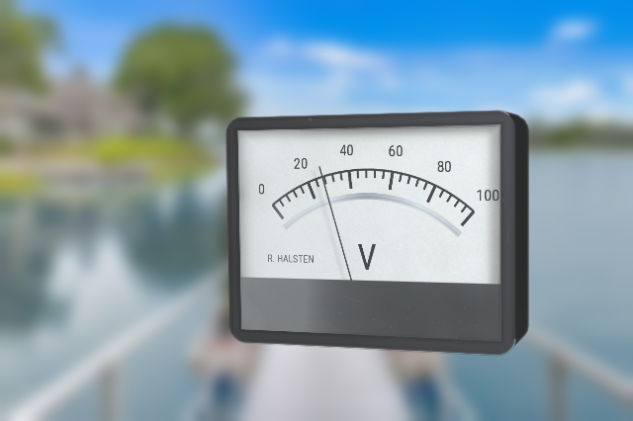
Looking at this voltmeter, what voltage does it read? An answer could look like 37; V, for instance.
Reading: 28; V
